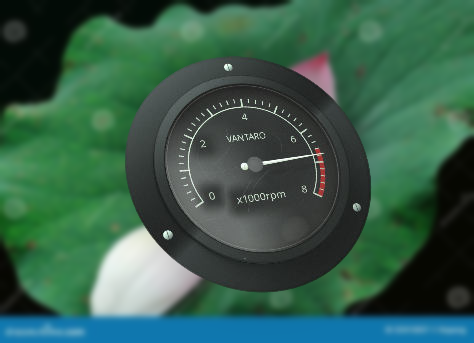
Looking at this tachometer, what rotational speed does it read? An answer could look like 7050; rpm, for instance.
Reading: 6800; rpm
